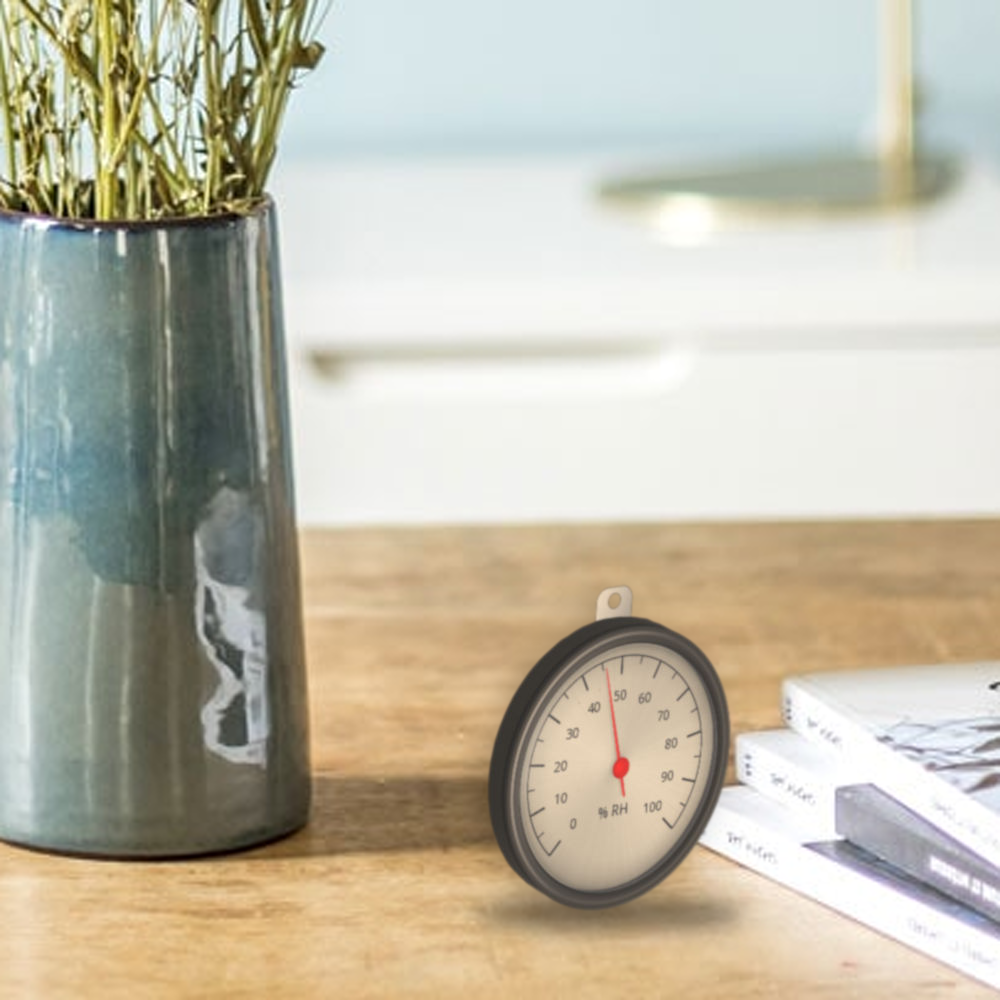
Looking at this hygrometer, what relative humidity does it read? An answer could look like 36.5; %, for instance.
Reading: 45; %
